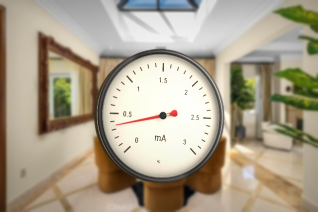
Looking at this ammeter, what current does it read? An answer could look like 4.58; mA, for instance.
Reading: 0.35; mA
